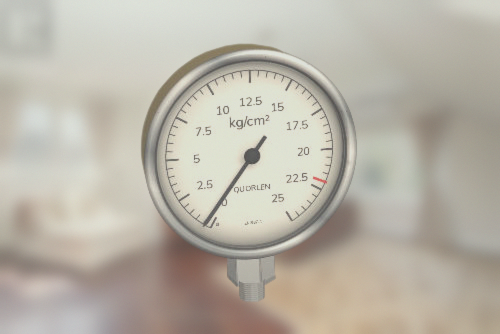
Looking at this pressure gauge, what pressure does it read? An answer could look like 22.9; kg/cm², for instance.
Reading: 0.5; kg/cm²
